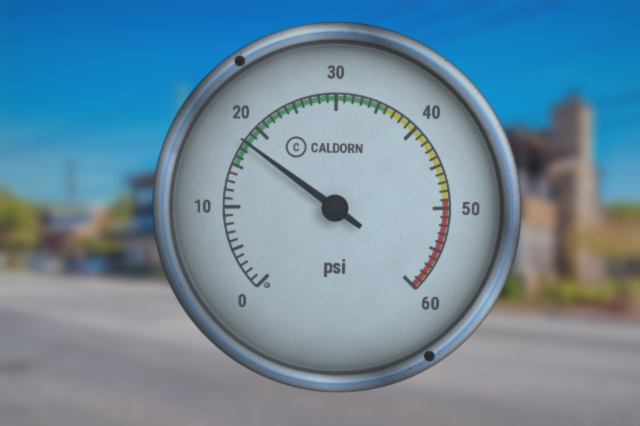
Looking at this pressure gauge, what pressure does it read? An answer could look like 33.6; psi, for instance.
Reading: 18; psi
